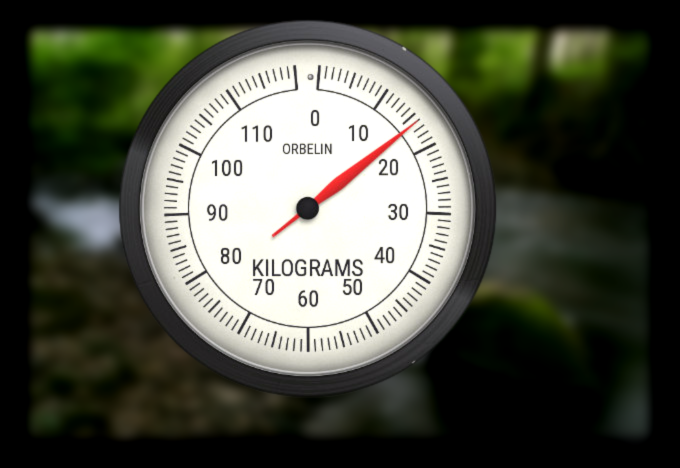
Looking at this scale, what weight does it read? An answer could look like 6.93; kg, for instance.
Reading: 16; kg
